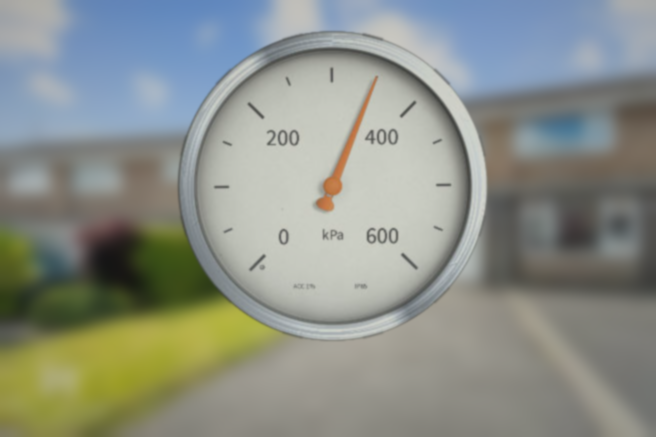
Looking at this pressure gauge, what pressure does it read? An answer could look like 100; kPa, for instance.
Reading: 350; kPa
